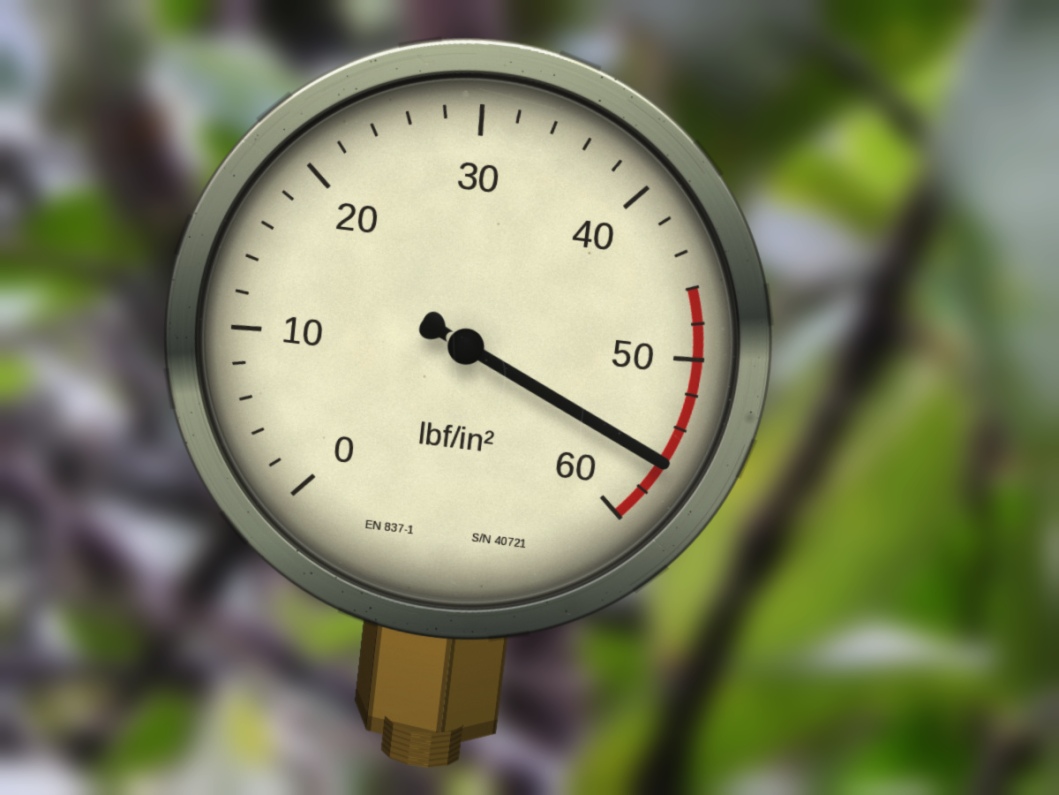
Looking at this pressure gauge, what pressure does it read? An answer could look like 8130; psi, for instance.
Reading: 56; psi
